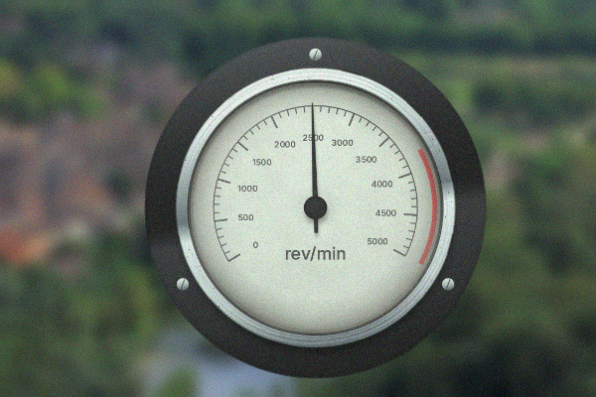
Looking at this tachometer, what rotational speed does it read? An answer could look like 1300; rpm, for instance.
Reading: 2500; rpm
